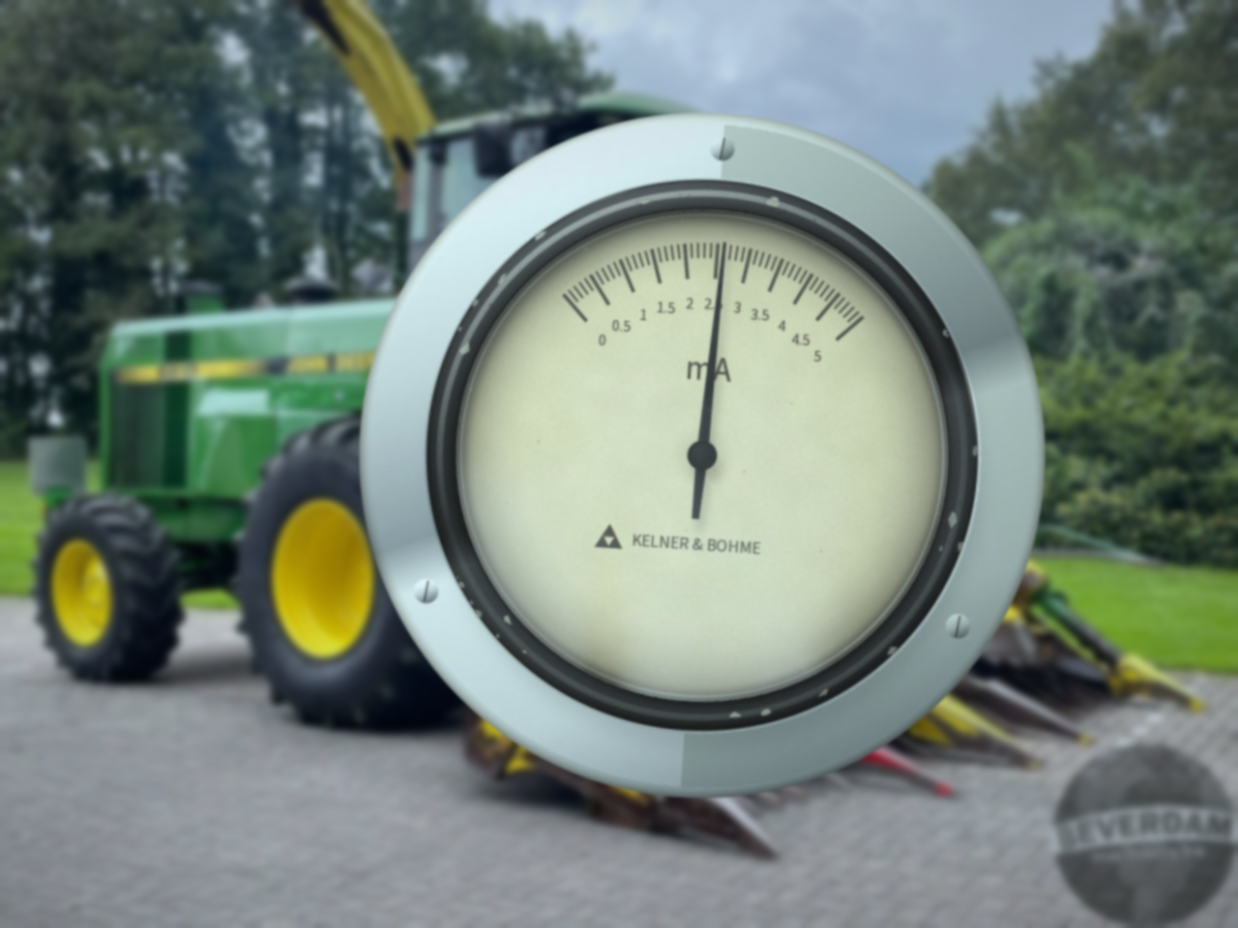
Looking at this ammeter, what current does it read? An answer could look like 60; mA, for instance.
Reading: 2.6; mA
